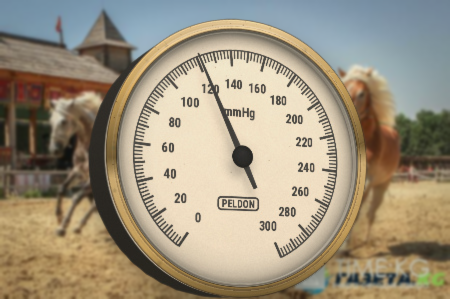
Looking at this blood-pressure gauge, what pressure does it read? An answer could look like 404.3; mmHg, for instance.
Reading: 120; mmHg
